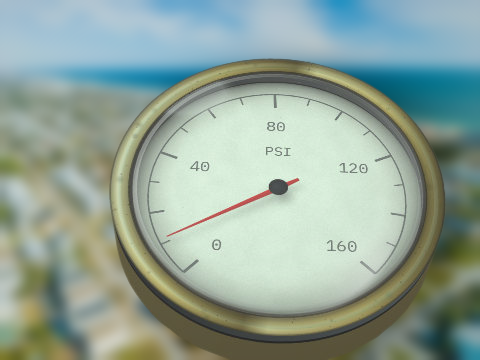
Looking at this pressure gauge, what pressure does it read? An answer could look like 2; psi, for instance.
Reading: 10; psi
